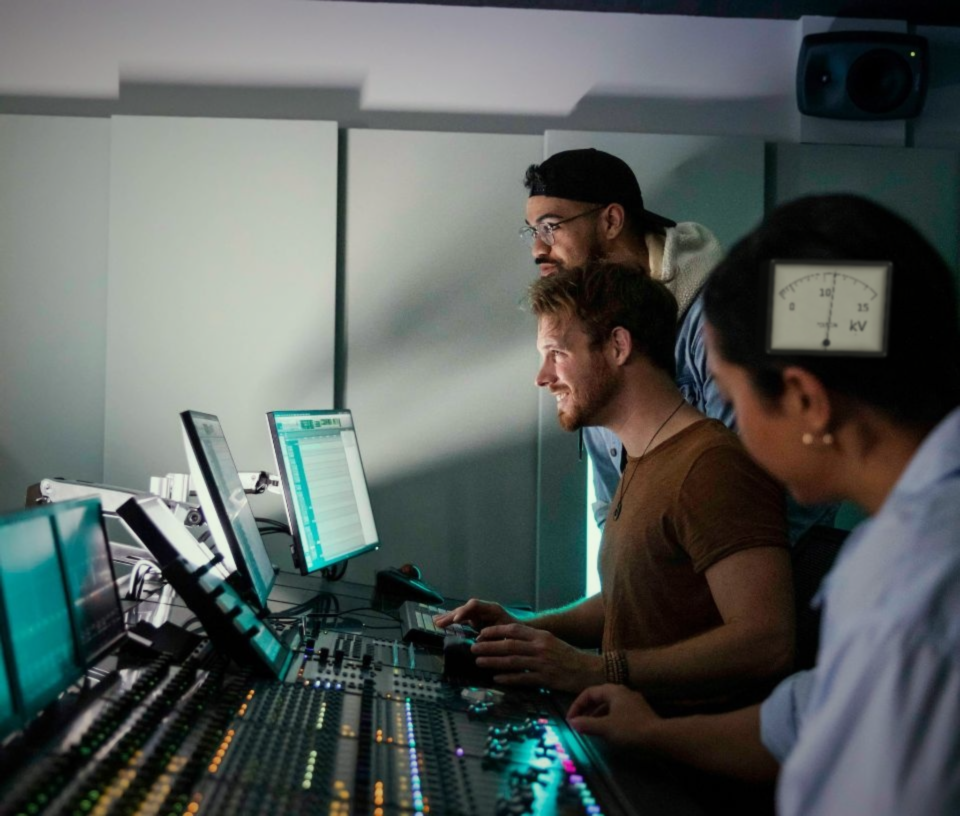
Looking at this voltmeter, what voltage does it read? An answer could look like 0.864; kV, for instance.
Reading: 11; kV
